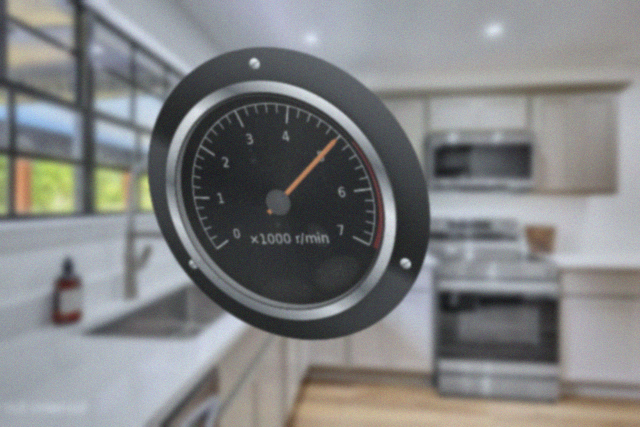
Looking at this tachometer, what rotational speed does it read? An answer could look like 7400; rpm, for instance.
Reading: 5000; rpm
